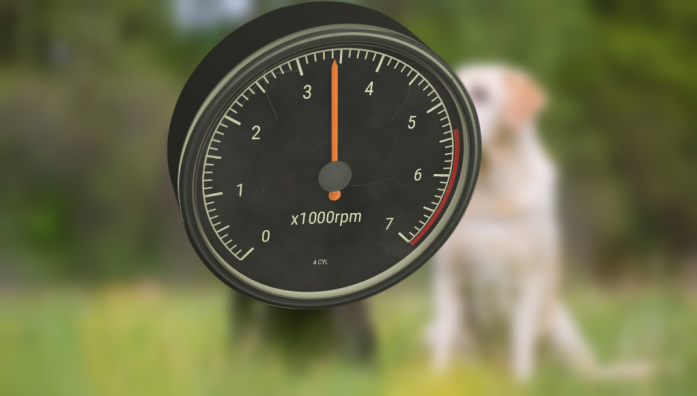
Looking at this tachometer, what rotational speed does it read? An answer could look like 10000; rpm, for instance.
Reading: 3400; rpm
